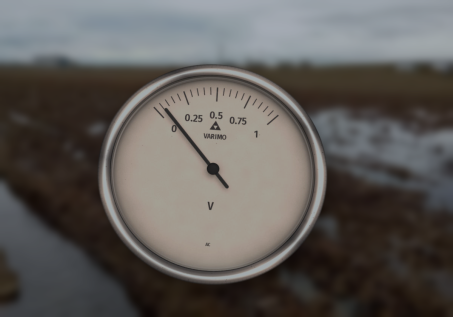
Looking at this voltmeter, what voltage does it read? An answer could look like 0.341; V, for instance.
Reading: 0.05; V
